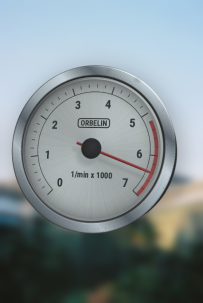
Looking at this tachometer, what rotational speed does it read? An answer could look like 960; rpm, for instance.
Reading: 6400; rpm
